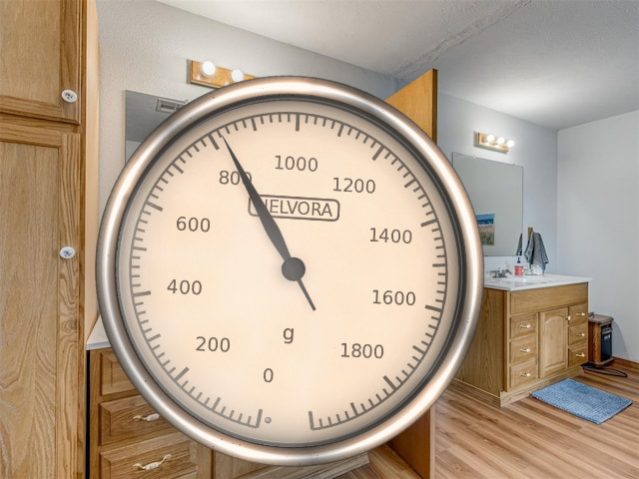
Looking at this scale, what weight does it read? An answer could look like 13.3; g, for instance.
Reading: 820; g
